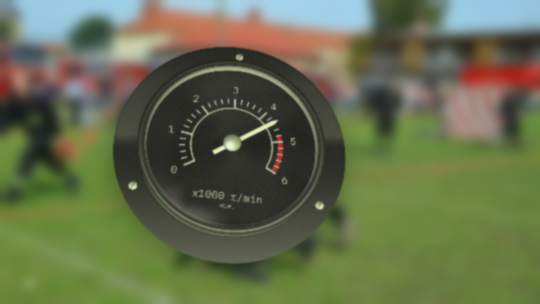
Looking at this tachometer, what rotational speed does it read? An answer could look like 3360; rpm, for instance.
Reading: 4400; rpm
